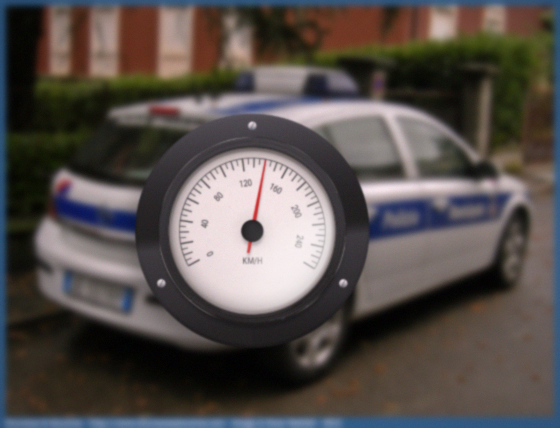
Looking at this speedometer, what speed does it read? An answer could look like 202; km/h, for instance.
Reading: 140; km/h
